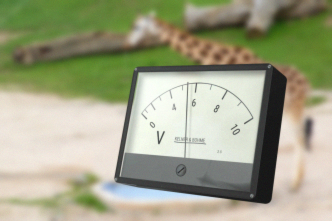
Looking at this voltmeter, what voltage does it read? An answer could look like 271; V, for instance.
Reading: 5.5; V
